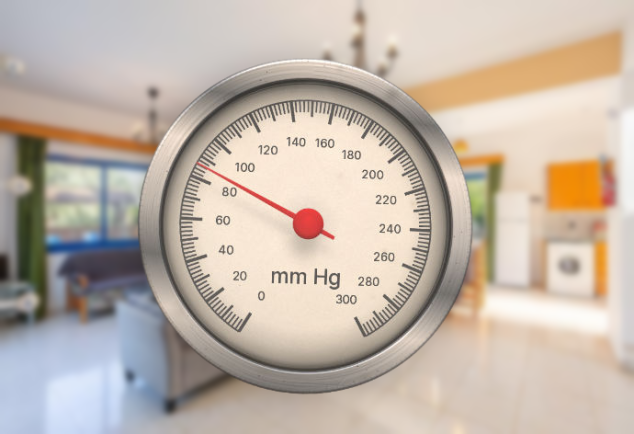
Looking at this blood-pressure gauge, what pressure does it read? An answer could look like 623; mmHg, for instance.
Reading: 86; mmHg
